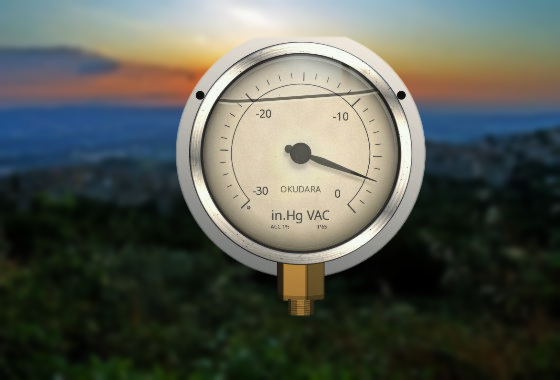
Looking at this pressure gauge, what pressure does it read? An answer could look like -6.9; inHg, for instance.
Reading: -3; inHg
